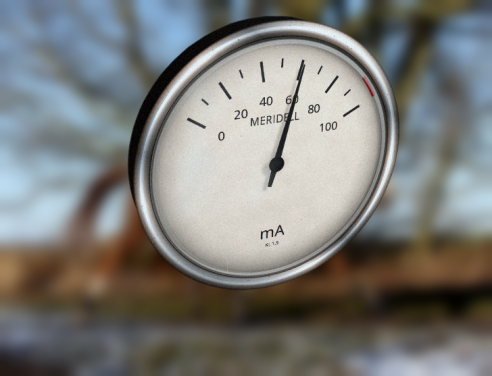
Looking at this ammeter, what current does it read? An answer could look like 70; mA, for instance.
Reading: 60; mA
